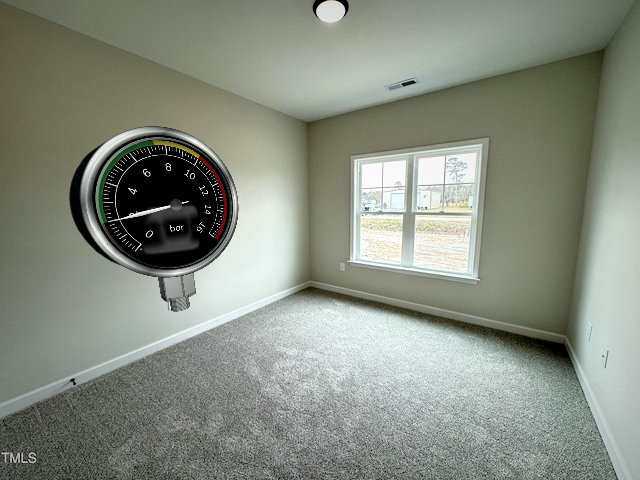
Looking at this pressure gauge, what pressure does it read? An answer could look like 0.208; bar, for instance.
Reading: 2; bar
